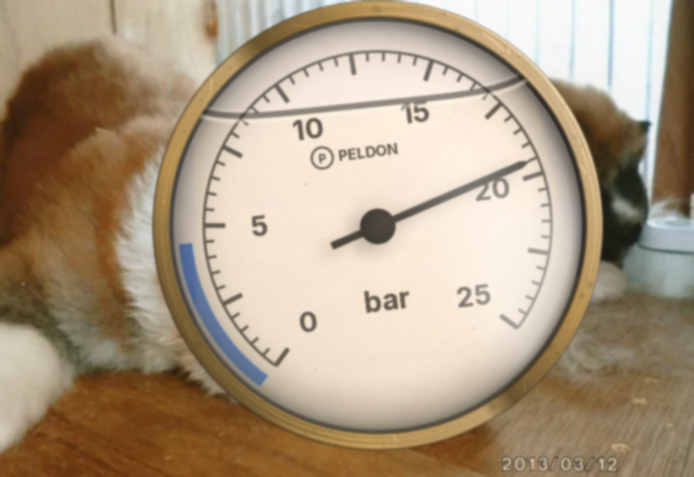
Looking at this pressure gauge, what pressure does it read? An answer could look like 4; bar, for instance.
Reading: 19.5; bar
